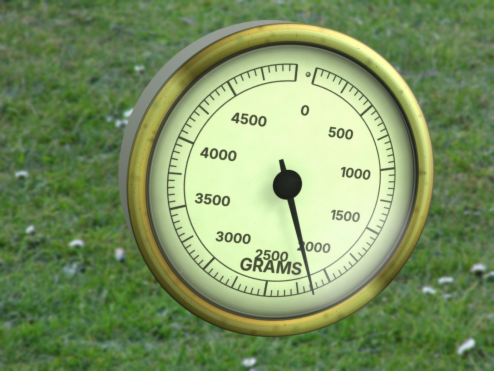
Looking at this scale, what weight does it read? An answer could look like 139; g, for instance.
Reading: 2150; g
